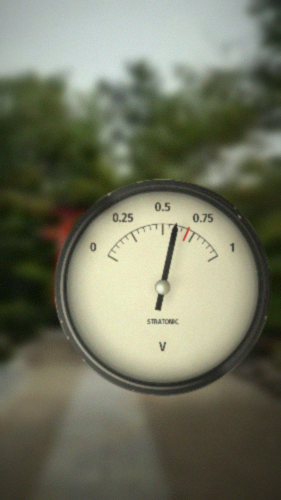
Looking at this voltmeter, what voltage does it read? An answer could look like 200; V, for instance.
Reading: 0.6; V
